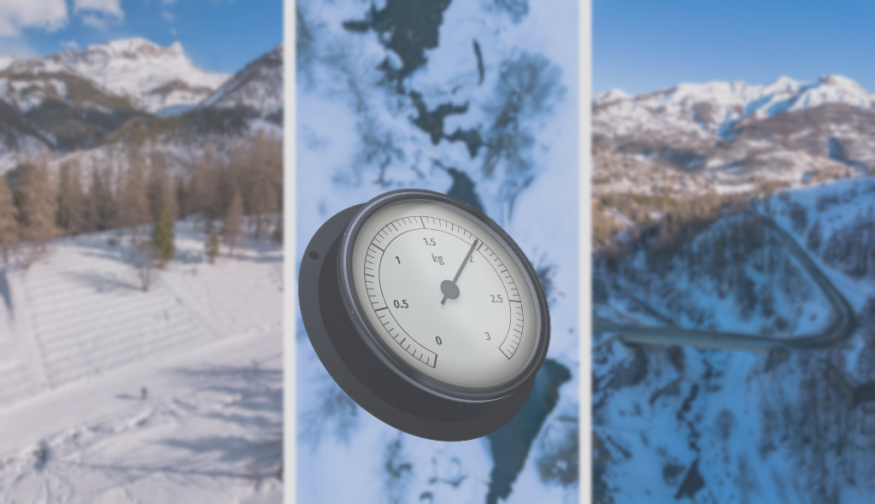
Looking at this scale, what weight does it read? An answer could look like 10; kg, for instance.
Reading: 1.95; kg
